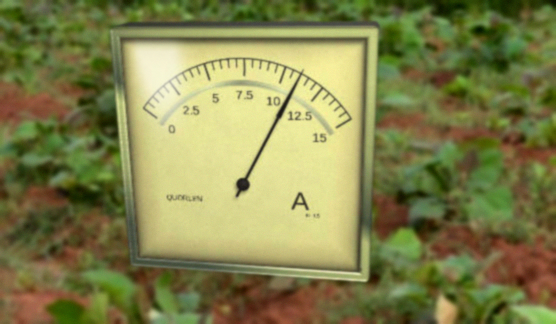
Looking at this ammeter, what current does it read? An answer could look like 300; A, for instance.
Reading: 11; A
